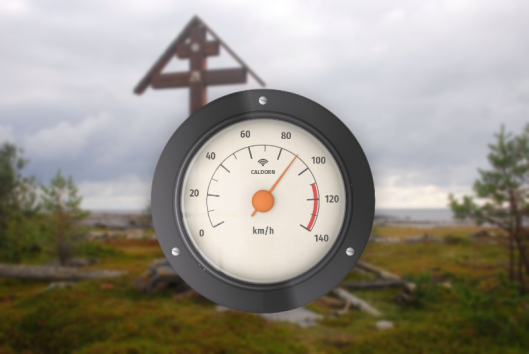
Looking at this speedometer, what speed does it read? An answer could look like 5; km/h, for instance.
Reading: 90; km/h
